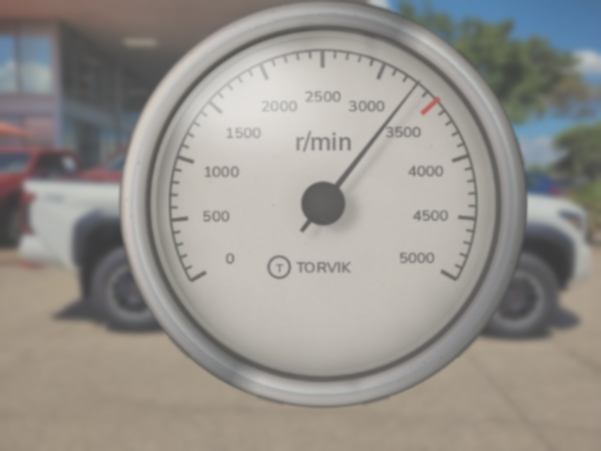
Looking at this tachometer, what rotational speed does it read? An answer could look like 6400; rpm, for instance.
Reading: 3300; rpm
